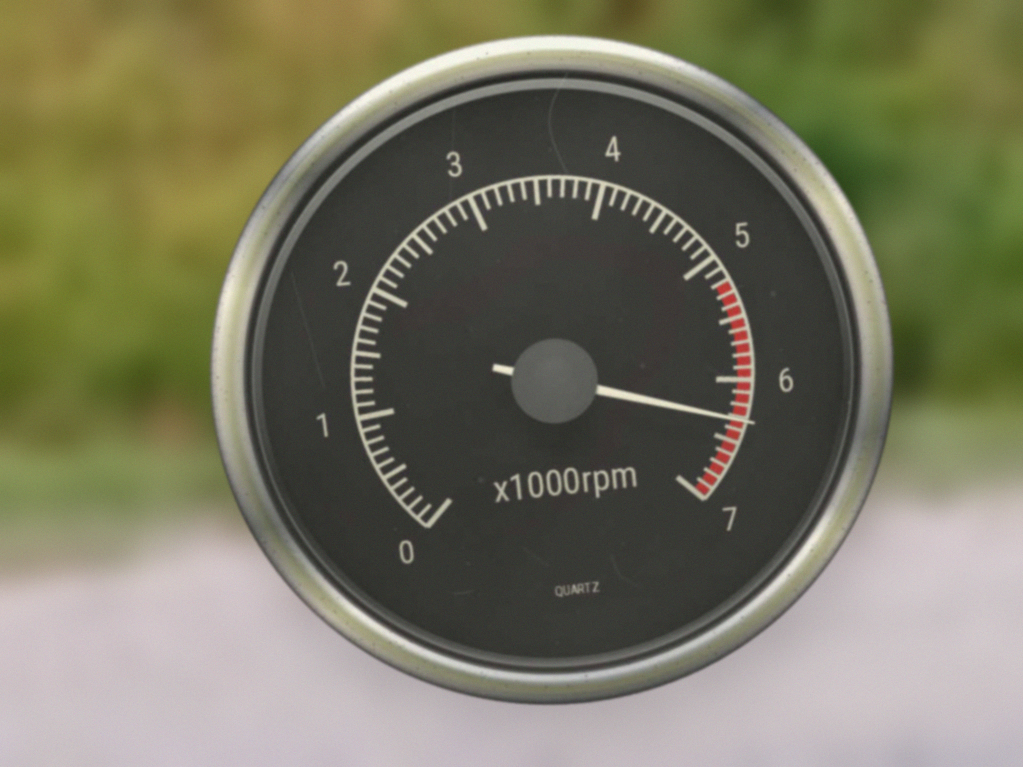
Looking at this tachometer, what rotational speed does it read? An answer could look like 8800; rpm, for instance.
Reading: 6300; rpm
